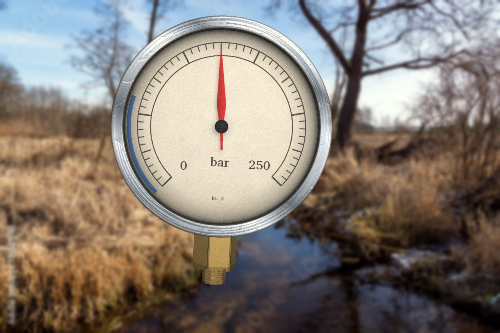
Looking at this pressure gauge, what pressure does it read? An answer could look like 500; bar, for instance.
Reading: 125; bar
